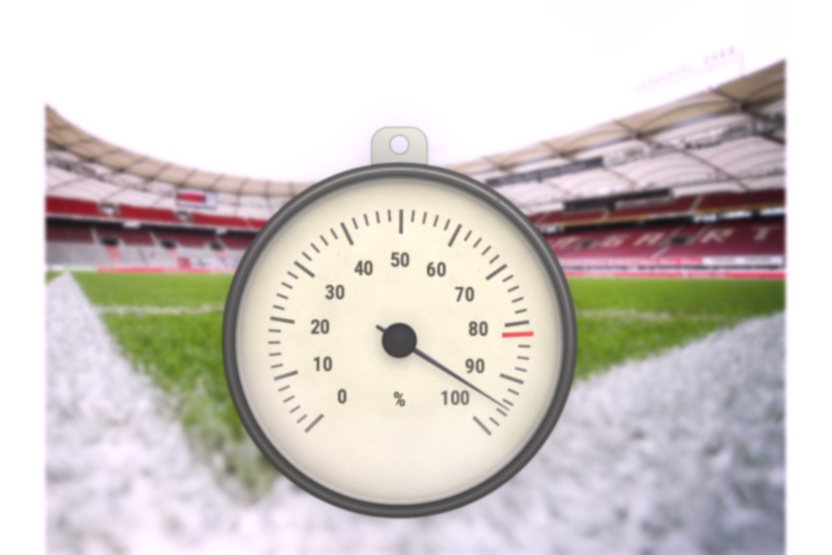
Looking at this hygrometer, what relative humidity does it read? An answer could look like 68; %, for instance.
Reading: 95; %
